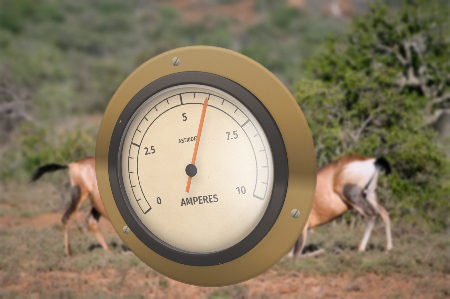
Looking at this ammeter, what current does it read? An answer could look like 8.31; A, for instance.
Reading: 6; A
